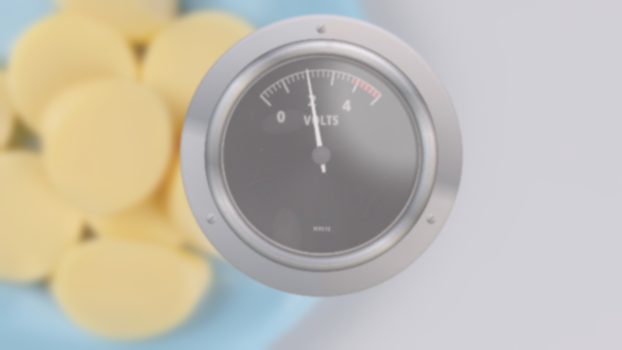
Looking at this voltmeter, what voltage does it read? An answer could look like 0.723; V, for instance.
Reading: 2; V
